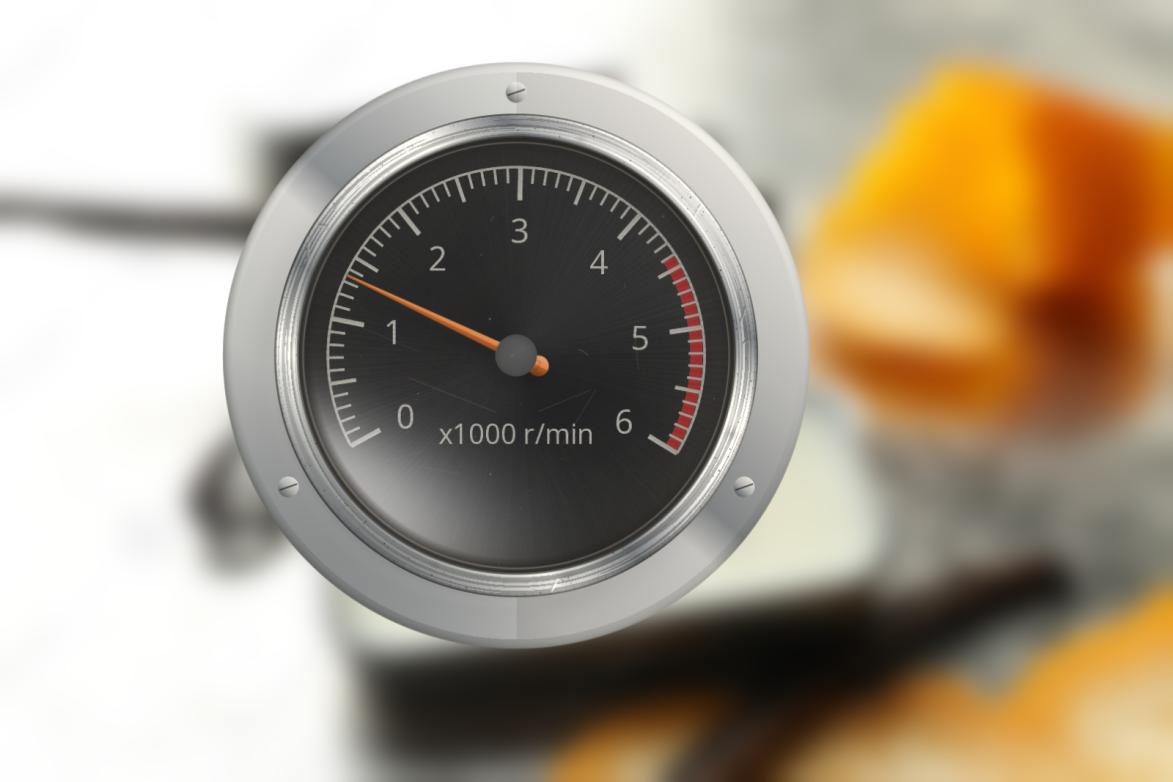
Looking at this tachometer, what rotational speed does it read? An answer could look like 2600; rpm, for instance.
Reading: 1350; rpm
